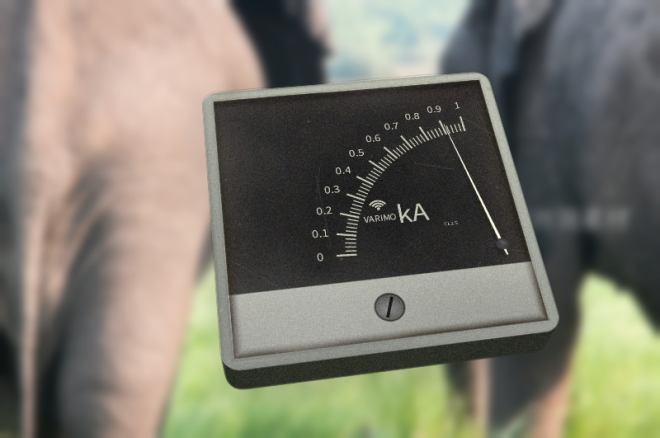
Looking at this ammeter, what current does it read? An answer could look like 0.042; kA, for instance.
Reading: 0.9; kA
